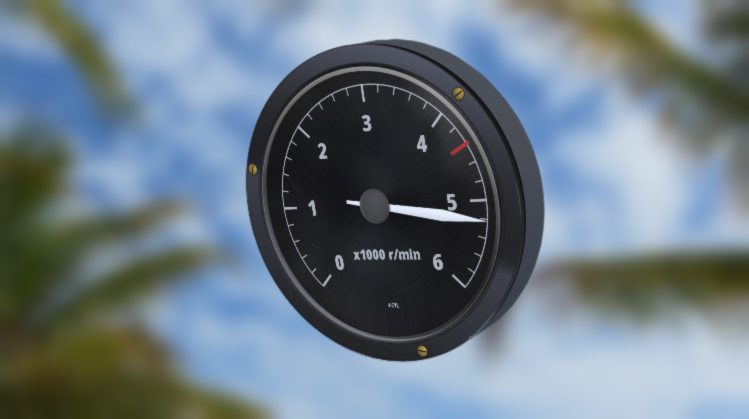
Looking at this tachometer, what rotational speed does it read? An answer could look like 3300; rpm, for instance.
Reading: 5200; rpm
